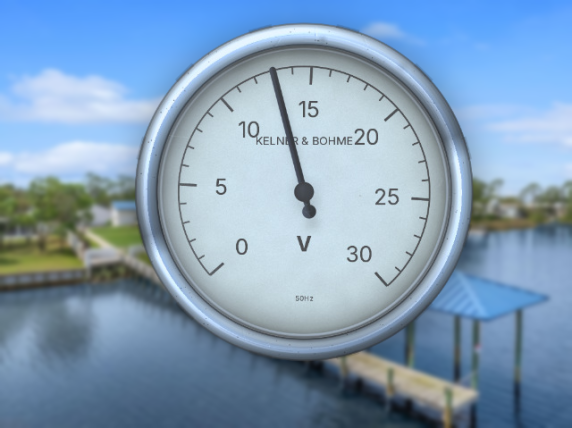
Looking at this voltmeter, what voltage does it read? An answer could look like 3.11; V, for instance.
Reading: 13; V
